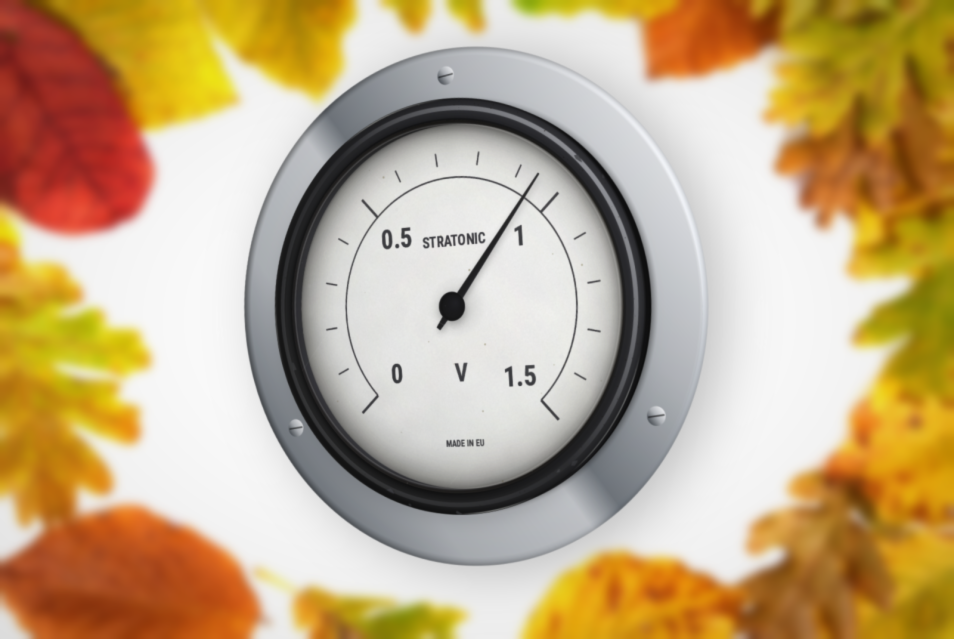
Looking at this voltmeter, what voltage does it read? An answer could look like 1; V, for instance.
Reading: 0.95; V
